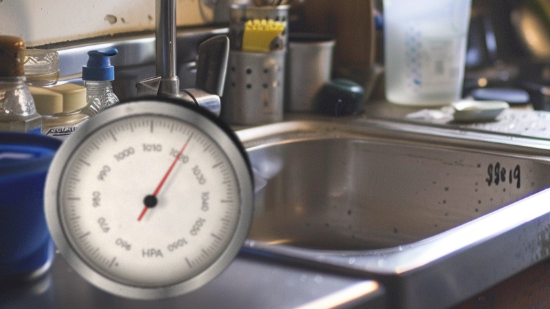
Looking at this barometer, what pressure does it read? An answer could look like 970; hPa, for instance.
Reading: 1020; hPa
